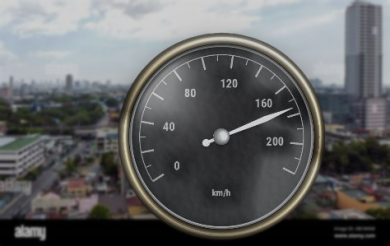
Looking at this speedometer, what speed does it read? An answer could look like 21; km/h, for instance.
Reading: 175; km/h
